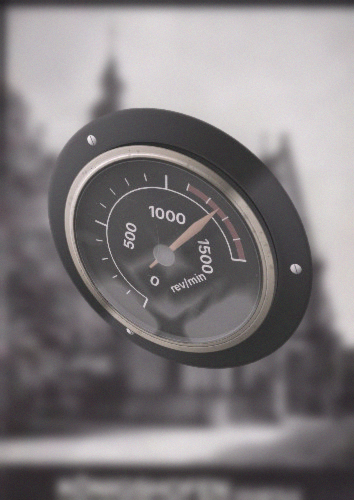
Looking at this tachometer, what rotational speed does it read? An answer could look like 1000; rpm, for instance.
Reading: 1250; rpm
